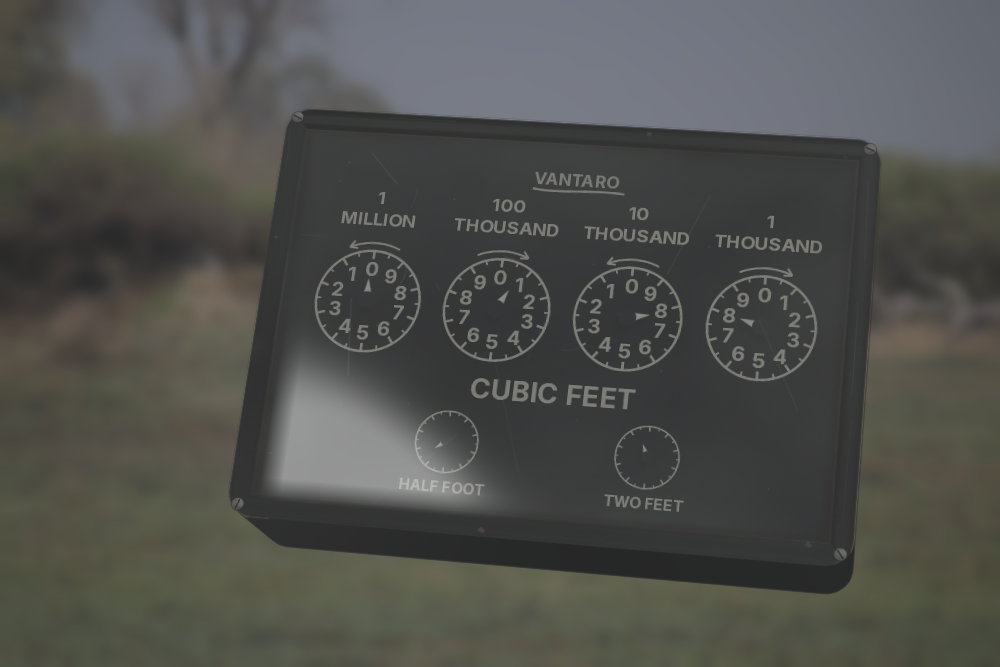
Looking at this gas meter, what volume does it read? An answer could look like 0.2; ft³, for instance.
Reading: 7800; ft³
